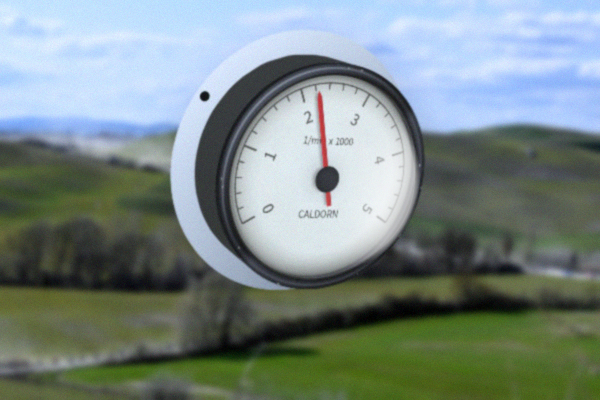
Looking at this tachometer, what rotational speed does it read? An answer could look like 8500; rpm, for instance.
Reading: 2200; rpm
